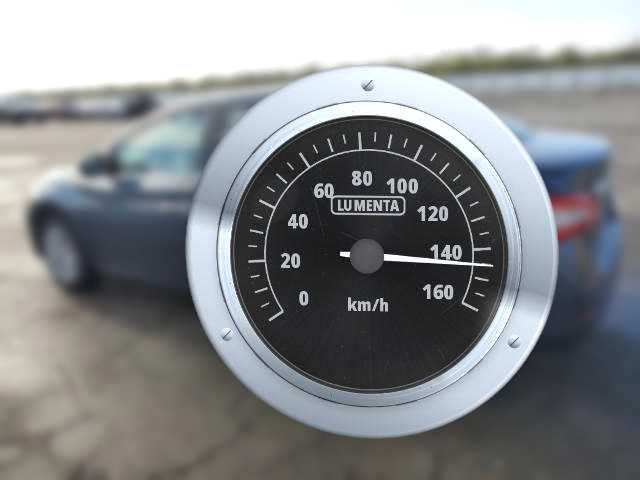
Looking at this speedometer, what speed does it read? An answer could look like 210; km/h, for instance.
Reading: 145; km/h
